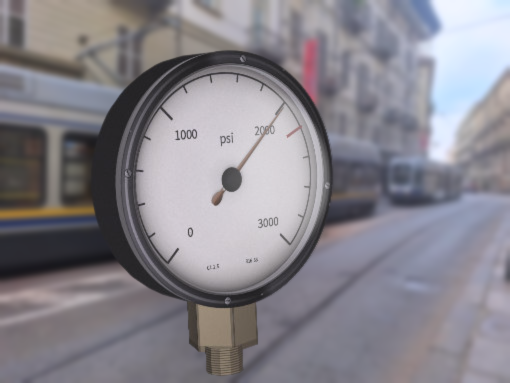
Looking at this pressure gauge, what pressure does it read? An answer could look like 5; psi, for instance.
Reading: 2000; psi
